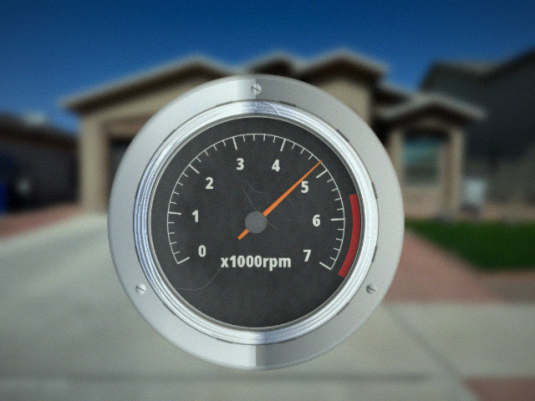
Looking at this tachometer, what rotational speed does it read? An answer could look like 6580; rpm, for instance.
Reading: 4800; rpm
